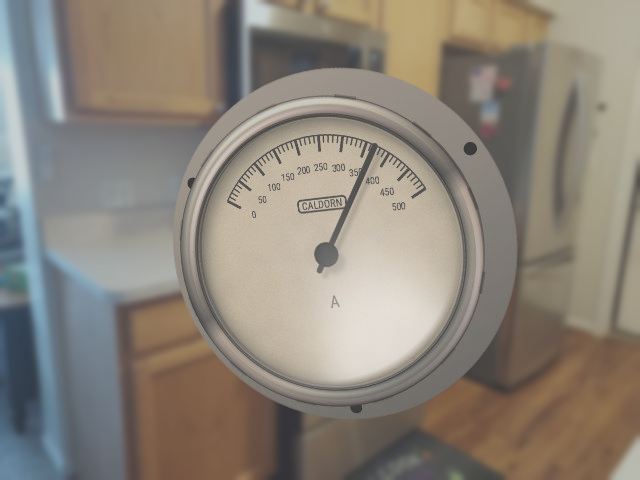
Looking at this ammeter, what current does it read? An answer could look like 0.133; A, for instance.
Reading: 370; A
